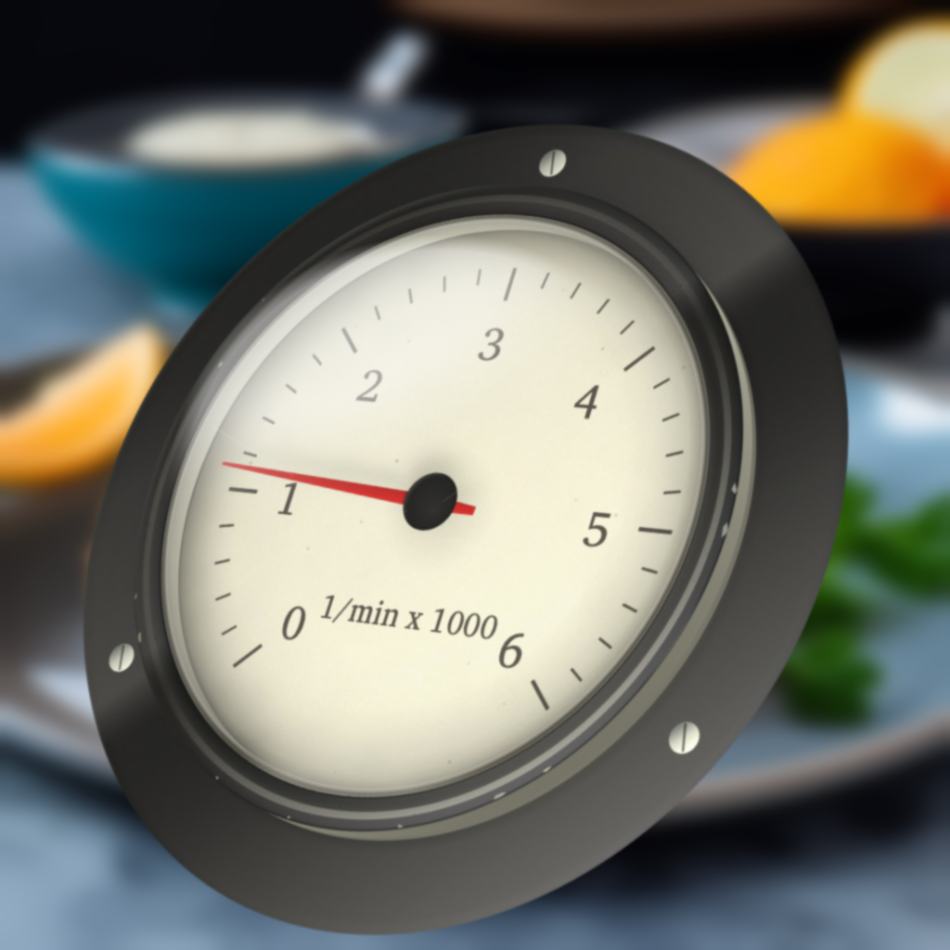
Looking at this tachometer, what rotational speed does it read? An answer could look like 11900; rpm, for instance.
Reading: 1100; rpm
